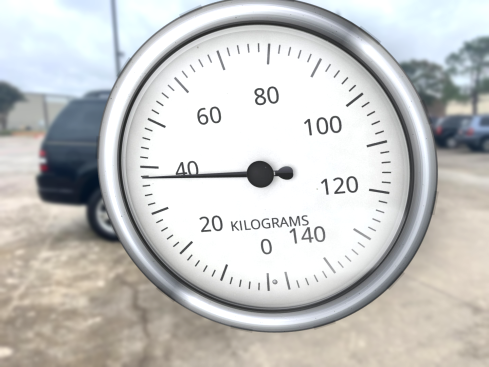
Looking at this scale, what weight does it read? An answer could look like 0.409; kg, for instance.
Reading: 38; kg
